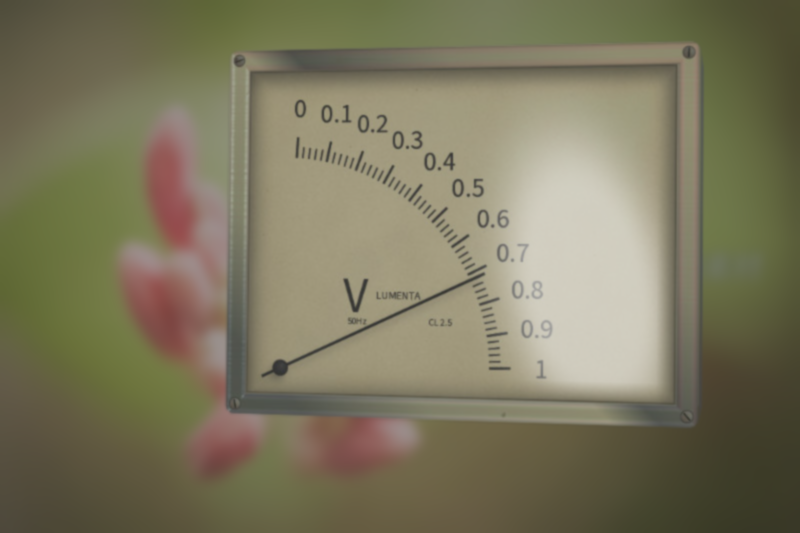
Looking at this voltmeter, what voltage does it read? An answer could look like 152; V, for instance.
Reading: 0.72; V
